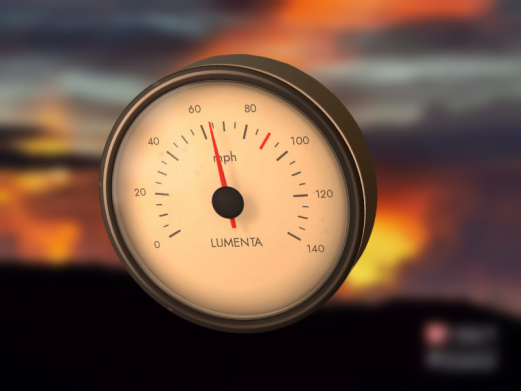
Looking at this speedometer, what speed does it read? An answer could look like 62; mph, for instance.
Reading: 65; mph
